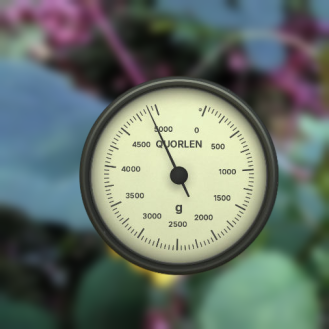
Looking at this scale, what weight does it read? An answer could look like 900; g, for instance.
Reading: 4900; g
